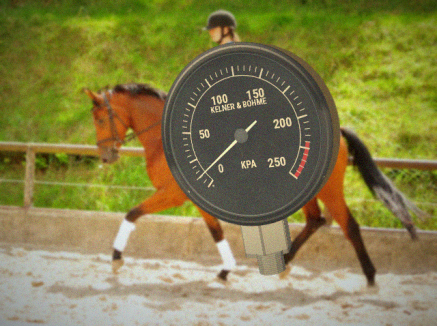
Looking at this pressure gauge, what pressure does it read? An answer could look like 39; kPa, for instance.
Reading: 10; kPa
